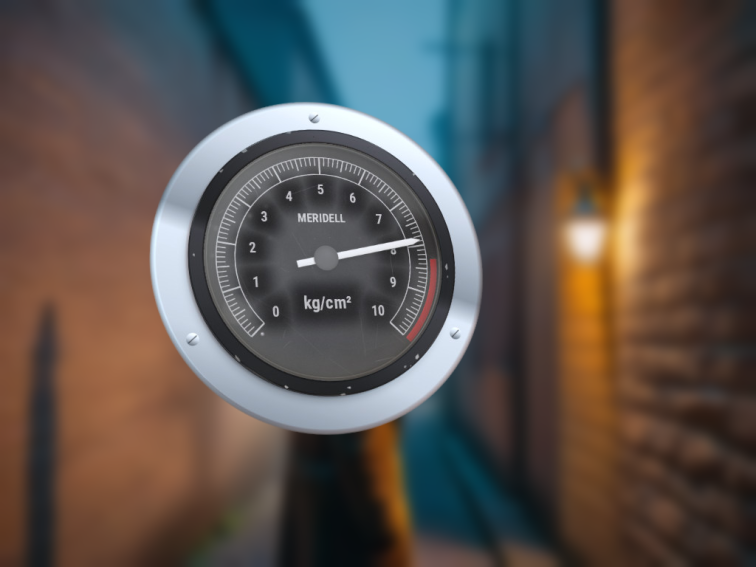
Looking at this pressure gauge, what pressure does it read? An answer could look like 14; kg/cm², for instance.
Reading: 7.9; kg/cm²
